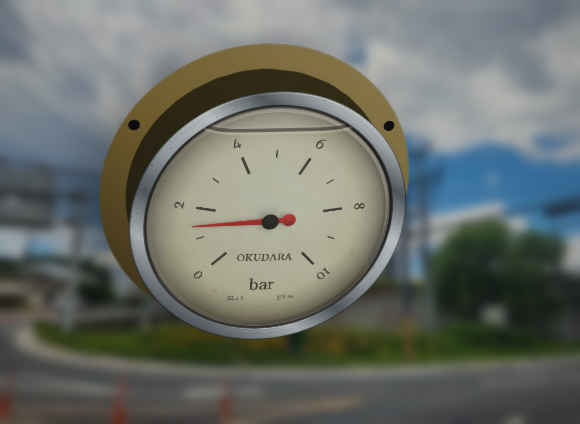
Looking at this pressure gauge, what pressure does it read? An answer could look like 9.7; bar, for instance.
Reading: 1.5; bar
